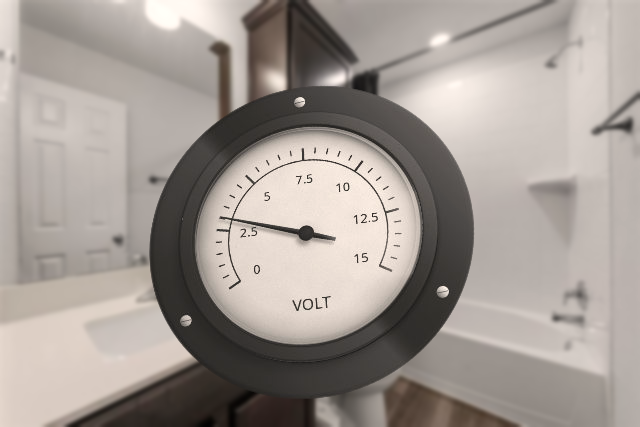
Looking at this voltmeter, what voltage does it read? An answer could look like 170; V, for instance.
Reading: 3; V
